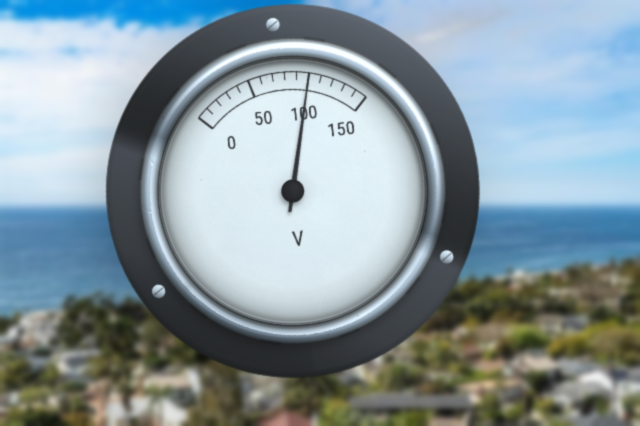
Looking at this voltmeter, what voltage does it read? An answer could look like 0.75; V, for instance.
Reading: 100; V
